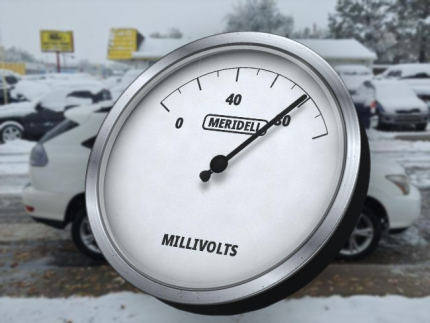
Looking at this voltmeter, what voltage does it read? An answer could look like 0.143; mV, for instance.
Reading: 80; mV
